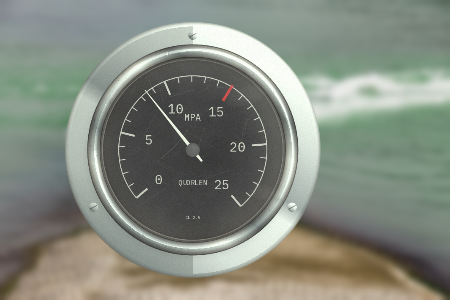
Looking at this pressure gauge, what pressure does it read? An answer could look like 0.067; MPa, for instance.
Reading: 8.5; MPa
